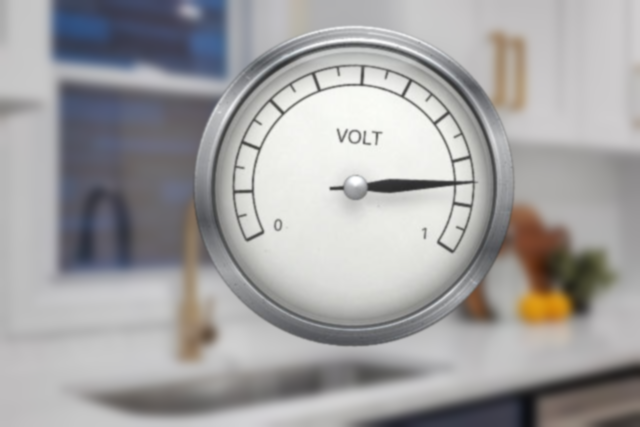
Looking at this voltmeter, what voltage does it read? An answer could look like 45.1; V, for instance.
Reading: 0.85; V
